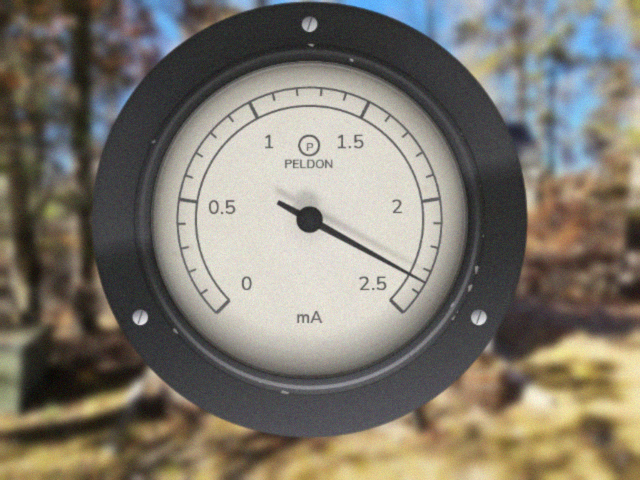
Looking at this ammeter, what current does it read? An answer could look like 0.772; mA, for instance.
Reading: 2.35; mA
